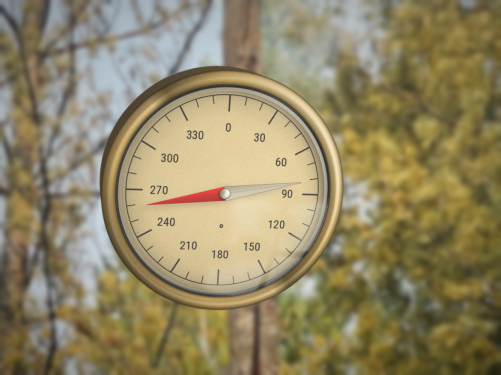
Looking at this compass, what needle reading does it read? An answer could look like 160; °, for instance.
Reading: 260; °
